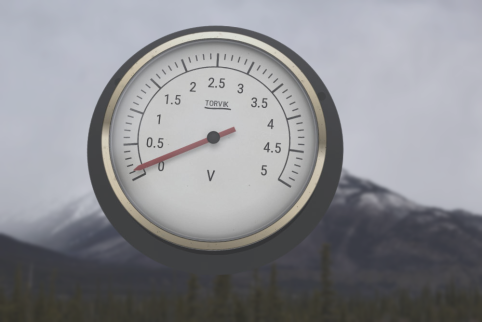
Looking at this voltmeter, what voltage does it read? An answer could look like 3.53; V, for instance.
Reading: 0.1; V
